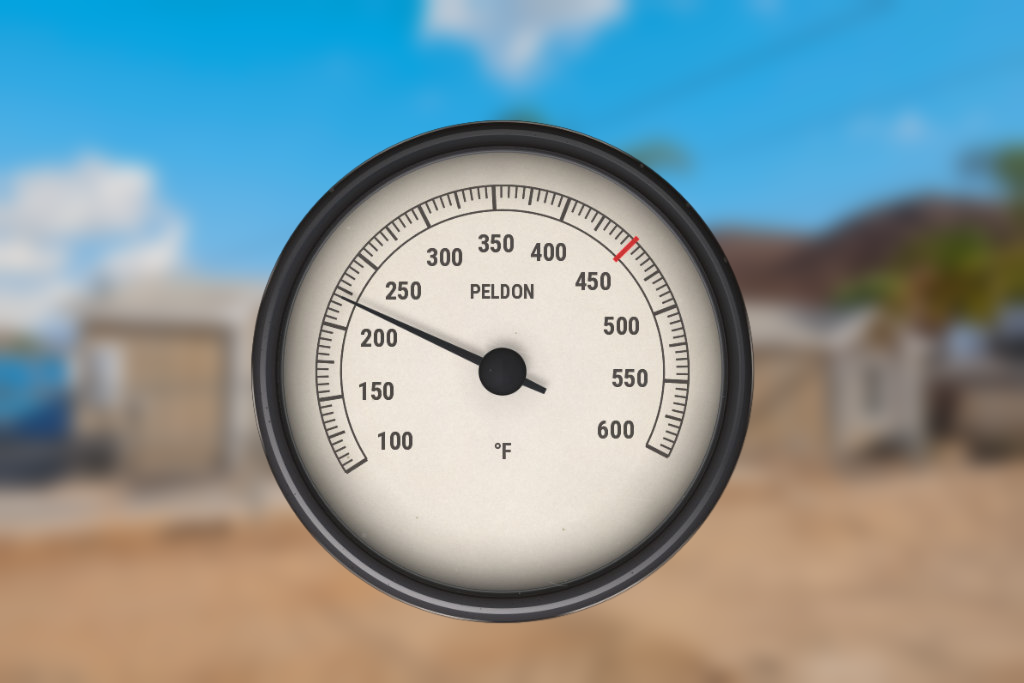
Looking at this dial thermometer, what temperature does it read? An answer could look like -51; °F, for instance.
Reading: 220; °F
